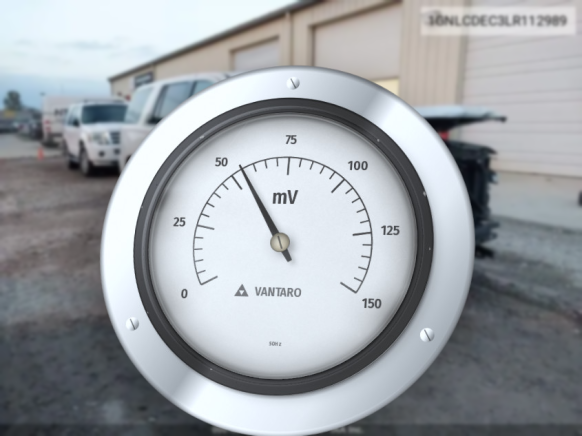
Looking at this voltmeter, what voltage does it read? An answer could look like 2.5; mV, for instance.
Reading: 55; mV
